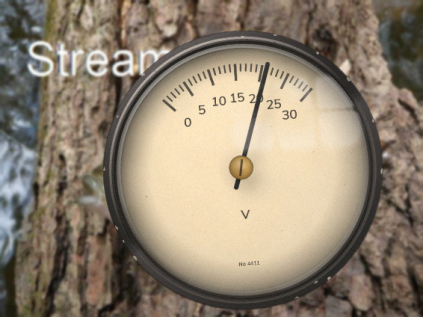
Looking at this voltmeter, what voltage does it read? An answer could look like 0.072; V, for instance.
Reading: 21; V
